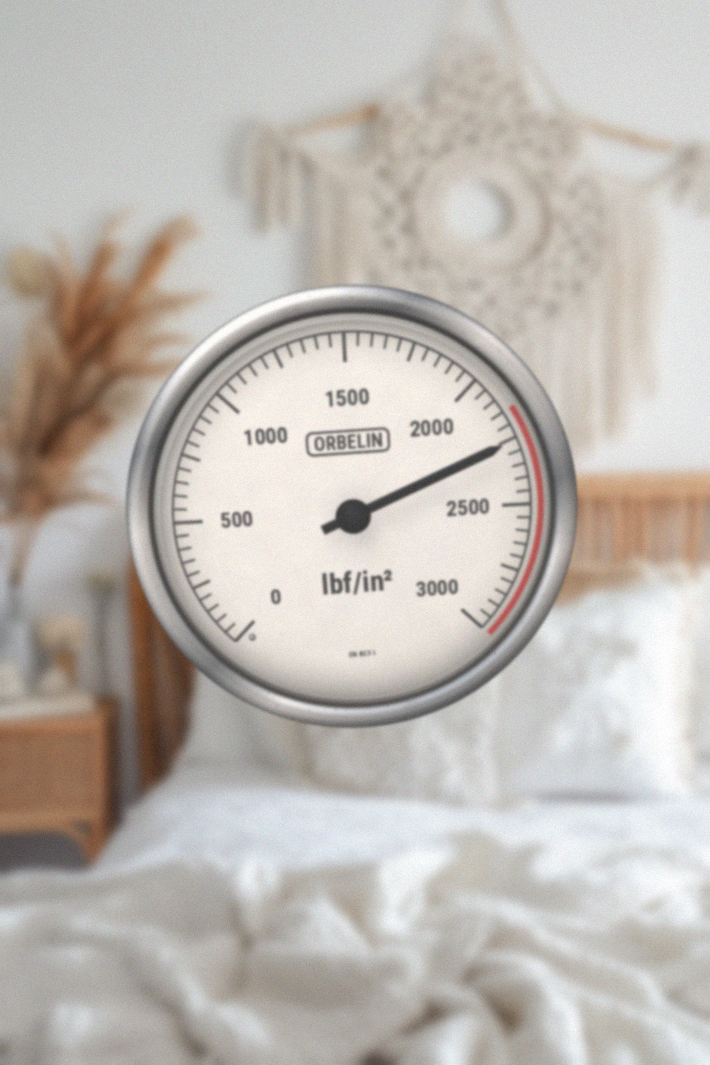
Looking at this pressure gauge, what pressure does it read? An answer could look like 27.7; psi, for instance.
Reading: 2250; psi
